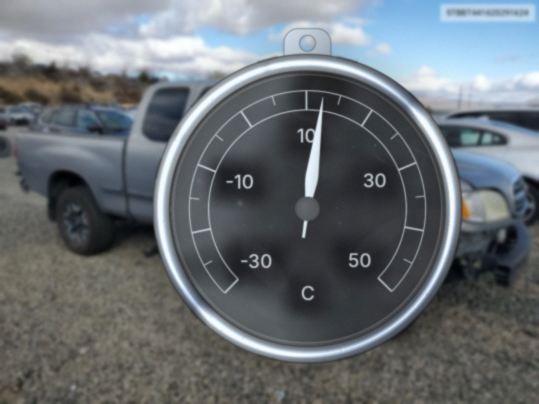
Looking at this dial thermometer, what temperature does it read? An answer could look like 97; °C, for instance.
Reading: 12.5; °C
